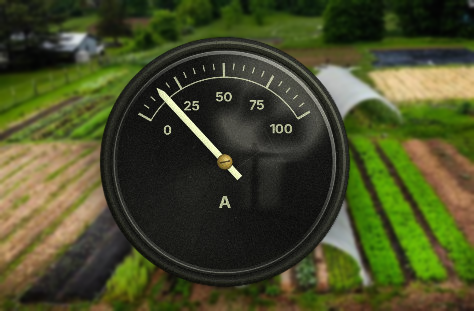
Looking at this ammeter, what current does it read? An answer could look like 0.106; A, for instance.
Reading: 15; A
